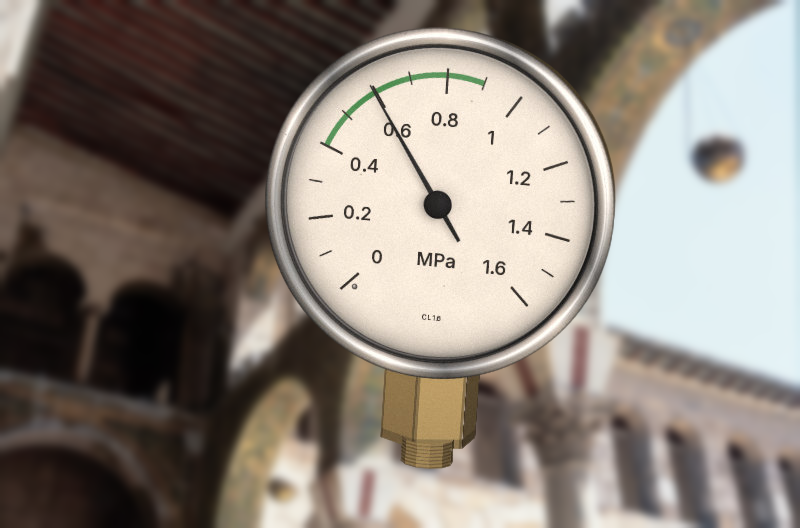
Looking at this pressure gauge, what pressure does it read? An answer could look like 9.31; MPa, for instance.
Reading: 0.6; MPa
